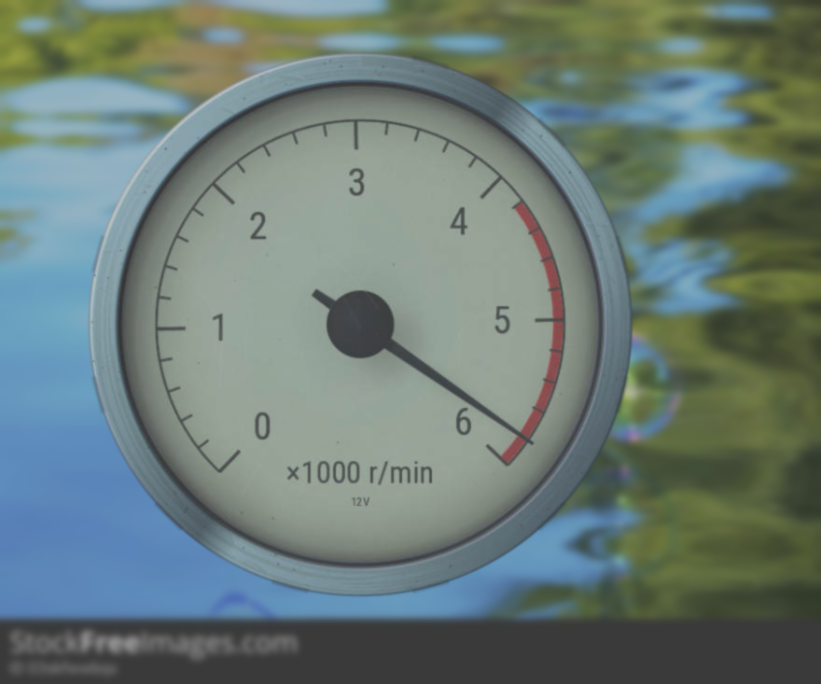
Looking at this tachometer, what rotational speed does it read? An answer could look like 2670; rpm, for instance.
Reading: 5800; rpm
